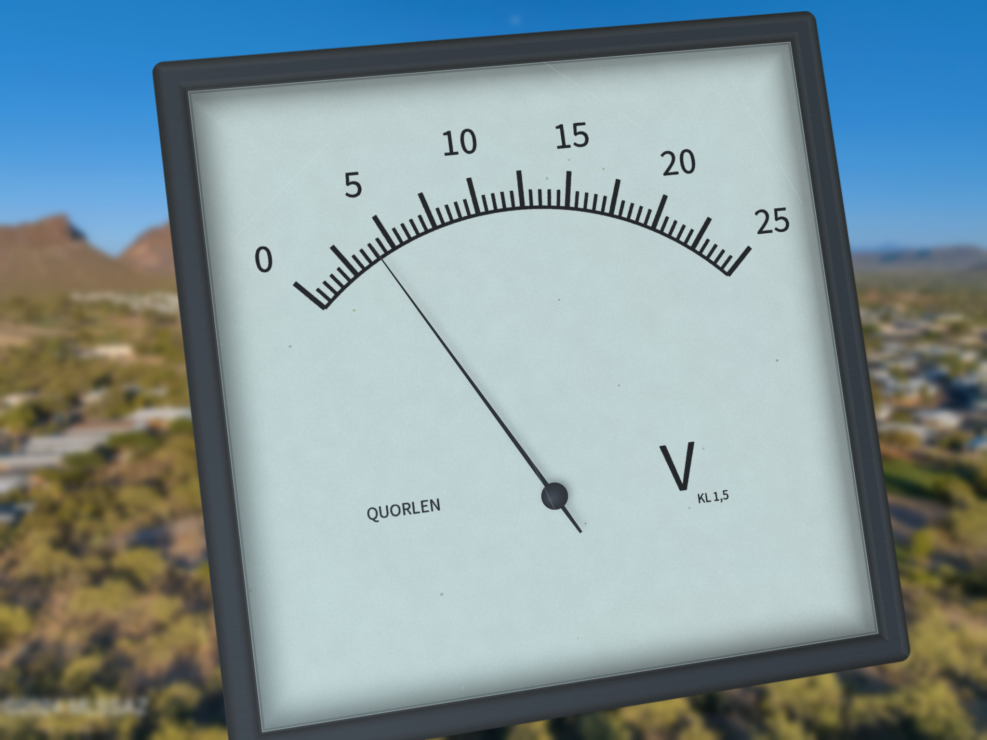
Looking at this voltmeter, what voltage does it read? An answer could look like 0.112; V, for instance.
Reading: 4; V
